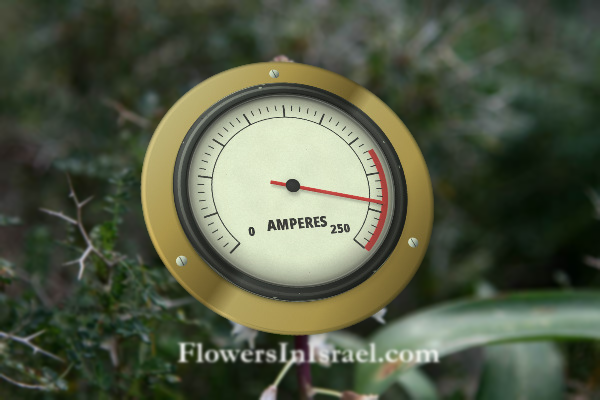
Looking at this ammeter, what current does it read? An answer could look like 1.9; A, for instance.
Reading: 220; A
